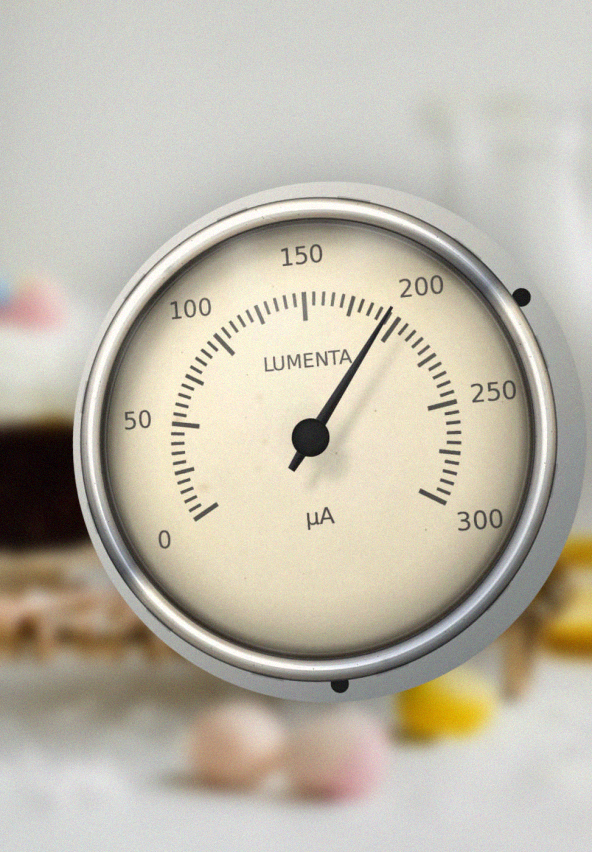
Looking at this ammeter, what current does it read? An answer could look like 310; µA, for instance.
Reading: 195; µA
